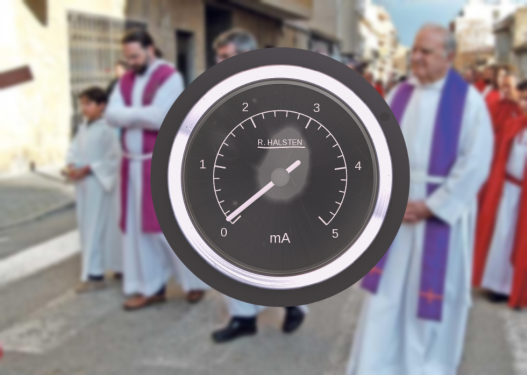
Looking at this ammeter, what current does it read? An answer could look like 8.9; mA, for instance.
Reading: 0.1; mA
